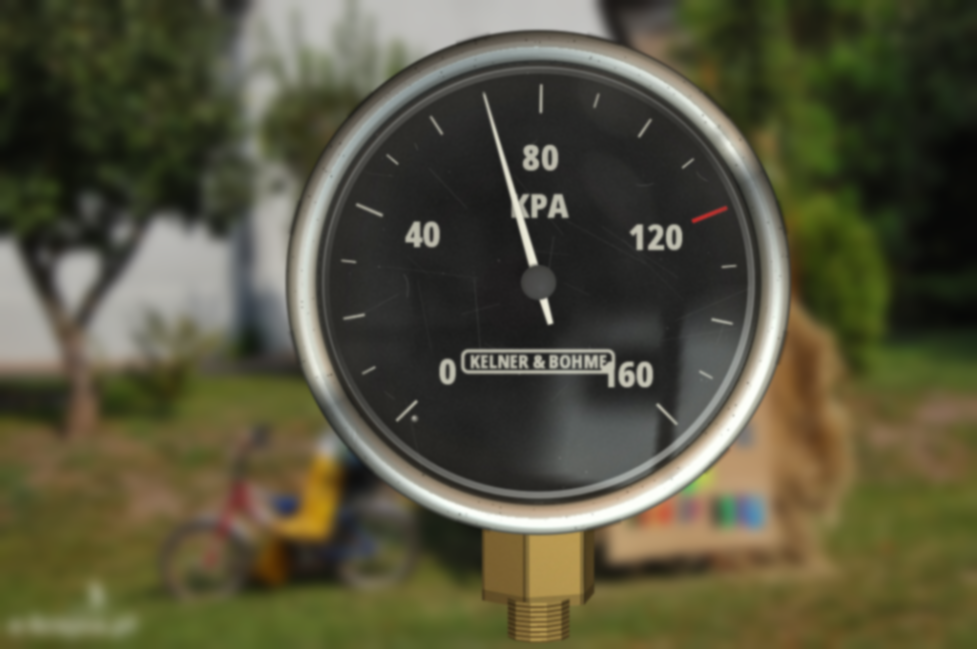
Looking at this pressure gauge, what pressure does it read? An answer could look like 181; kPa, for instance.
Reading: 70; kPa
